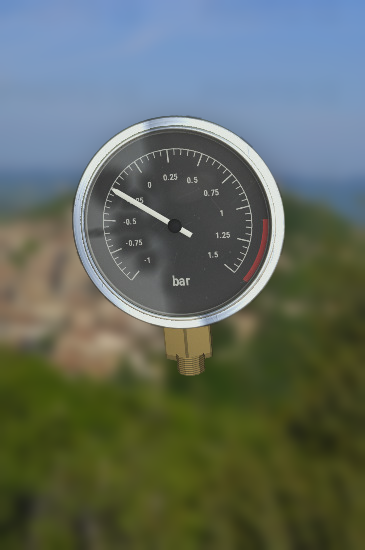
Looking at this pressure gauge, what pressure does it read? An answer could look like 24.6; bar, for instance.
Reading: -0.25; bar
